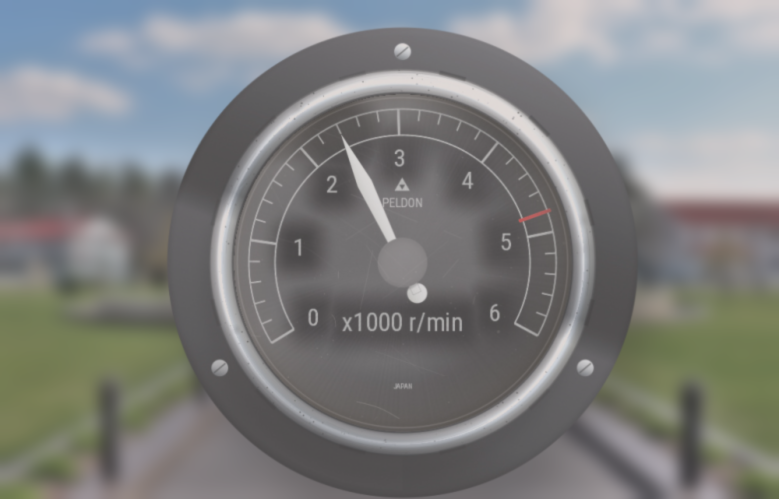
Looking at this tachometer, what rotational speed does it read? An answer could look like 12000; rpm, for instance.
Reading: 2400; rpm
